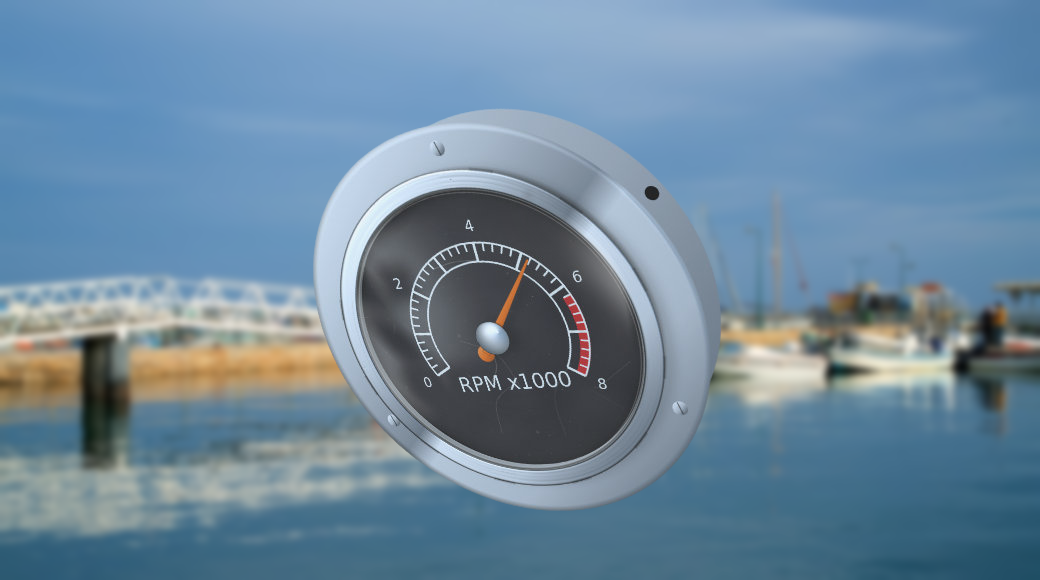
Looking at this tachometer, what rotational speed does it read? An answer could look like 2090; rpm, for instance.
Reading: 5200; rpm
